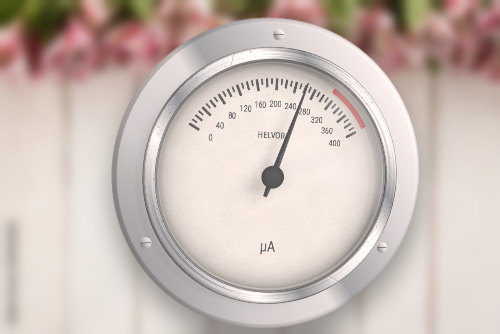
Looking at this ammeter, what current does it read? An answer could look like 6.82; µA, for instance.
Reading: 260; µA
